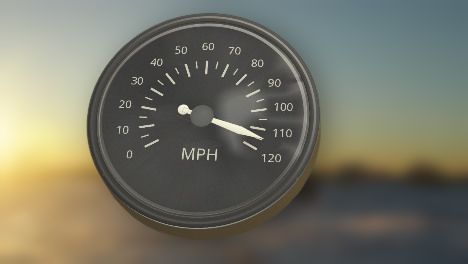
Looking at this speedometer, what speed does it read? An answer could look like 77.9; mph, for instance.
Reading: 115; mph
